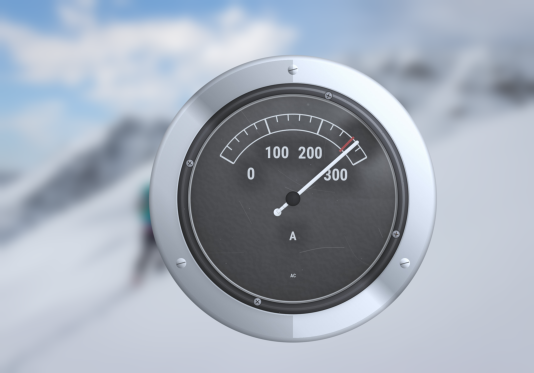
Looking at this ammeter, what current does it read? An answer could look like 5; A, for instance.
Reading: 270; A
